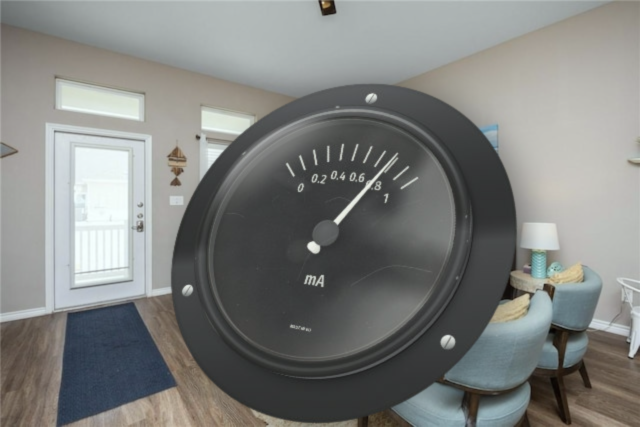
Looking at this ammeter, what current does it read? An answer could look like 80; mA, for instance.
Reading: 0.8; mA
